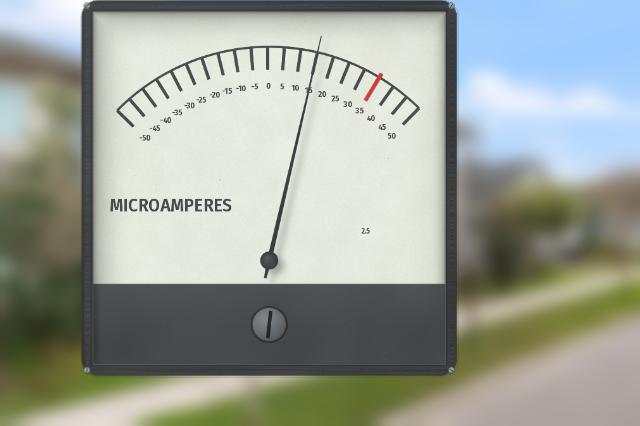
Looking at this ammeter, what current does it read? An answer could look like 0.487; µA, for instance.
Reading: 15; µA
